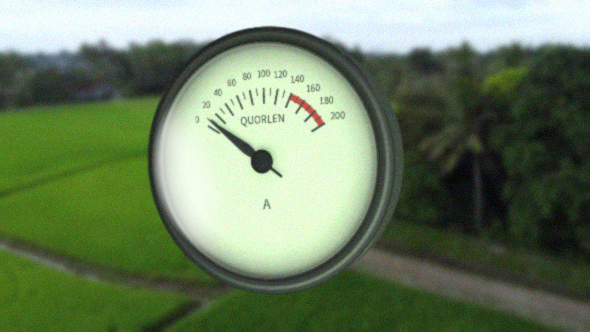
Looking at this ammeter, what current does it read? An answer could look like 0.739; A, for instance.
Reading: 10; A
